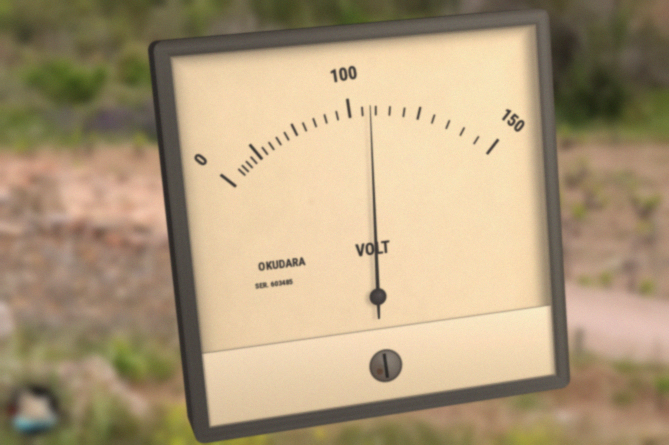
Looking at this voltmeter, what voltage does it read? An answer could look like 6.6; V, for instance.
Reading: 107.5; V
